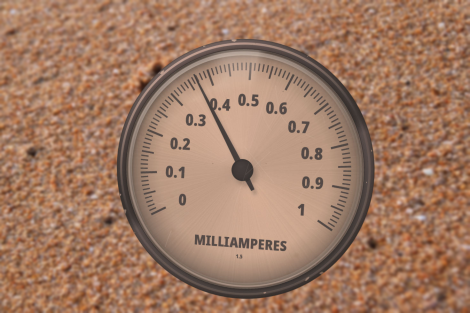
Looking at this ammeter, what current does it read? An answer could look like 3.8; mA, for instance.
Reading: 0.37; mA
